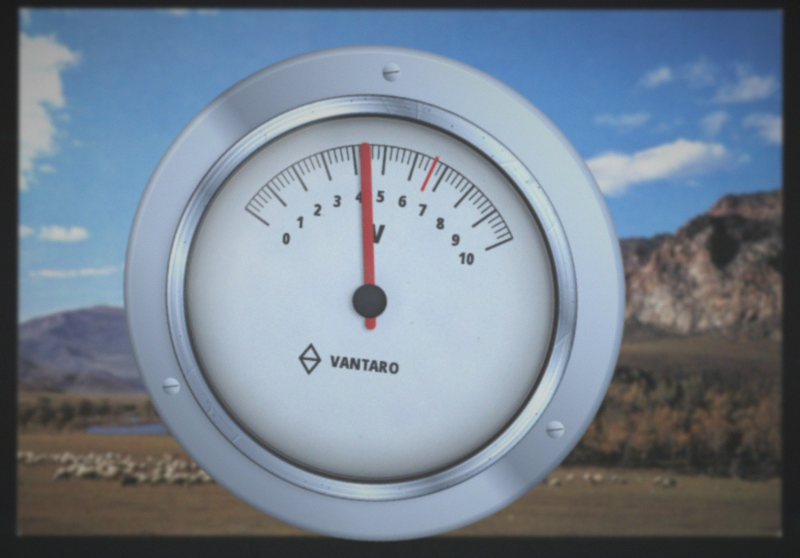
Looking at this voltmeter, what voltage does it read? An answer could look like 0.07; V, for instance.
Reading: 4.4; V
